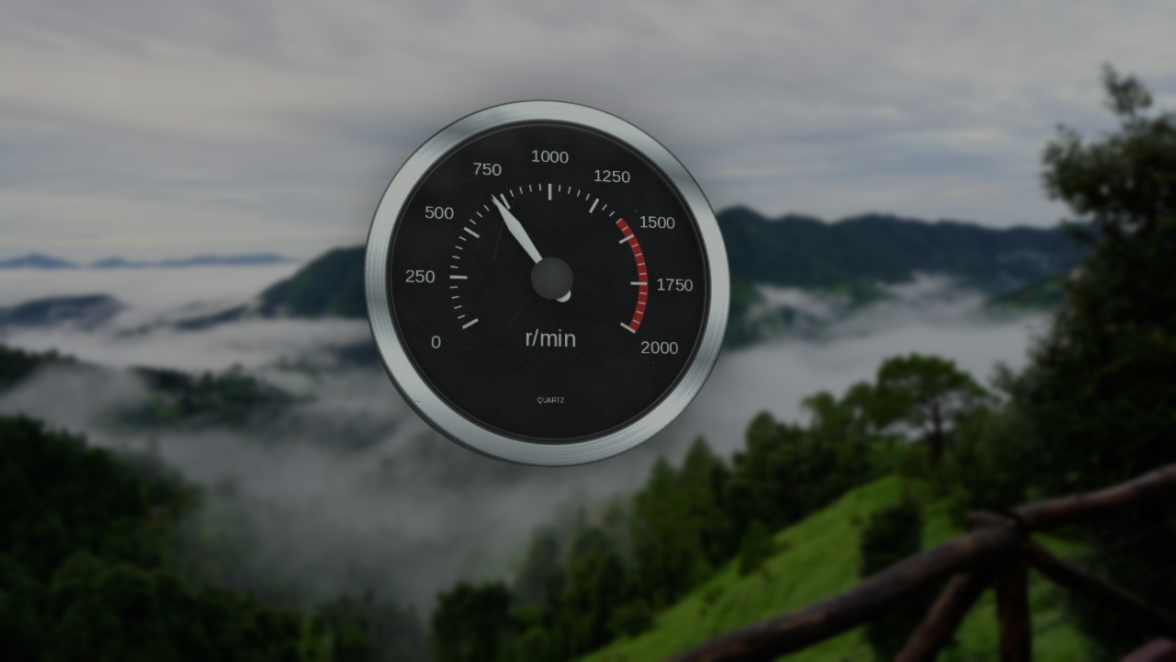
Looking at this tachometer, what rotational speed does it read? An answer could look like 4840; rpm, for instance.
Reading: 700; rpm
